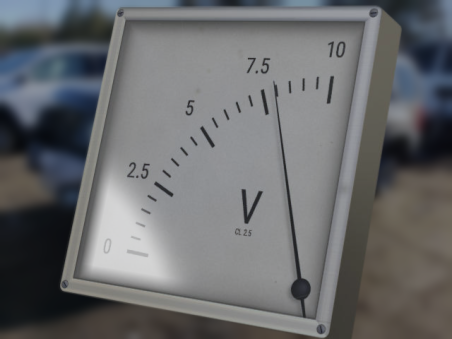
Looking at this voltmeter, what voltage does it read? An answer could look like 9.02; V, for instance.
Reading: 8; V
